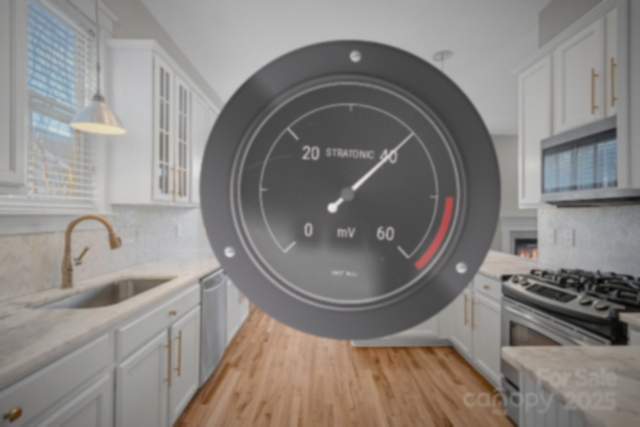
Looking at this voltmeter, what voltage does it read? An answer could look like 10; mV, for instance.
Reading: 40; mV
